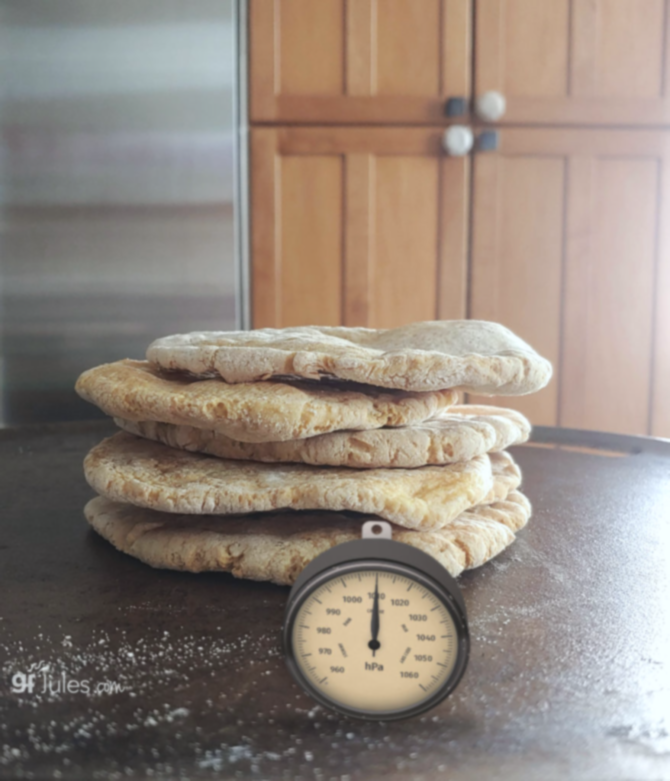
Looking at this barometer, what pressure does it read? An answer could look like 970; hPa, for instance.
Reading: 1010; hPa
